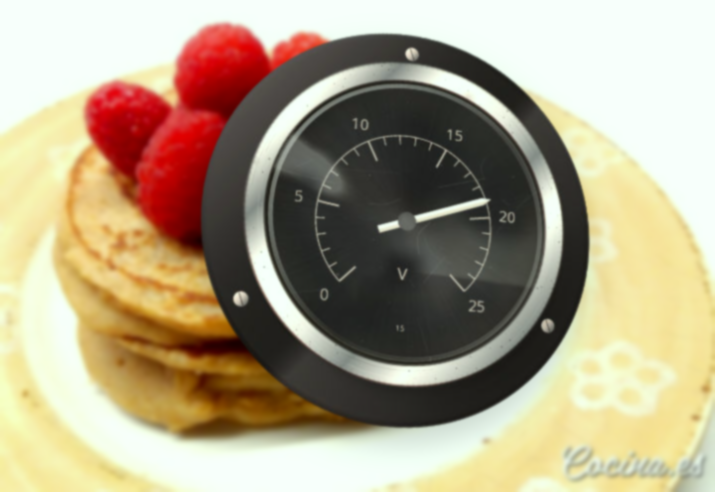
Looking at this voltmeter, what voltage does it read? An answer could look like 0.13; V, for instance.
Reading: 19; V
